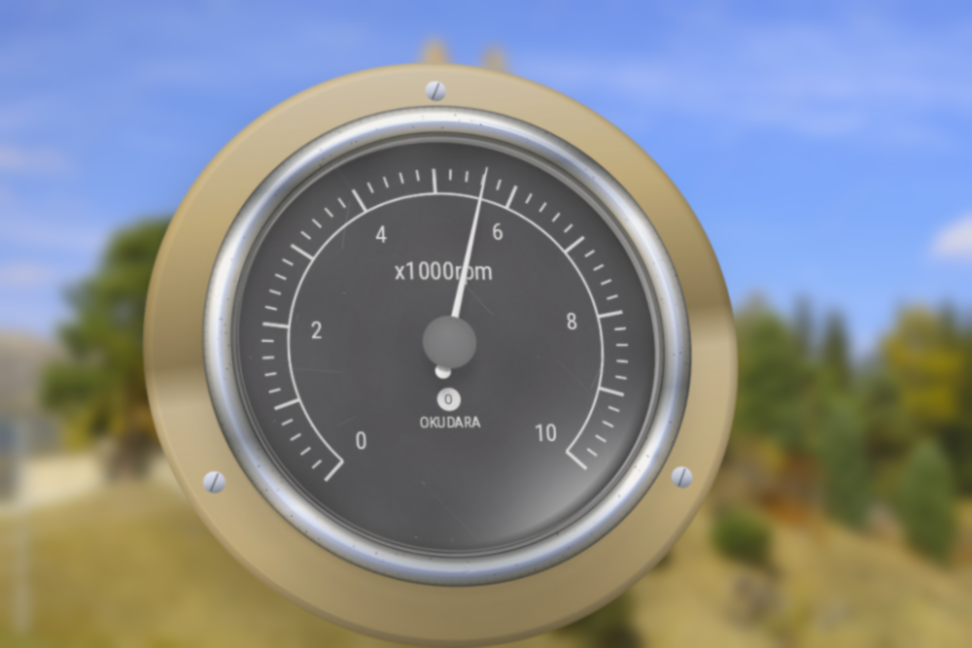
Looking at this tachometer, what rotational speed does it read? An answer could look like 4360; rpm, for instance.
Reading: 5600; rpm
